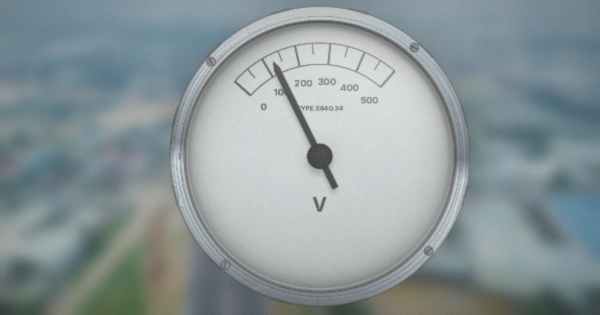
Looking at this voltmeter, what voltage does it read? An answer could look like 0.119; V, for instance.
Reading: 125; V
